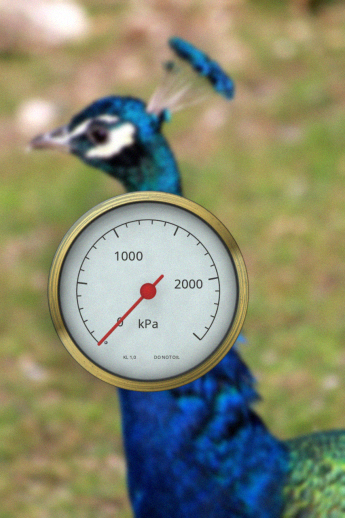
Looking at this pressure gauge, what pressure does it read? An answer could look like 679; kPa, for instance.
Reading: 0; kPa
